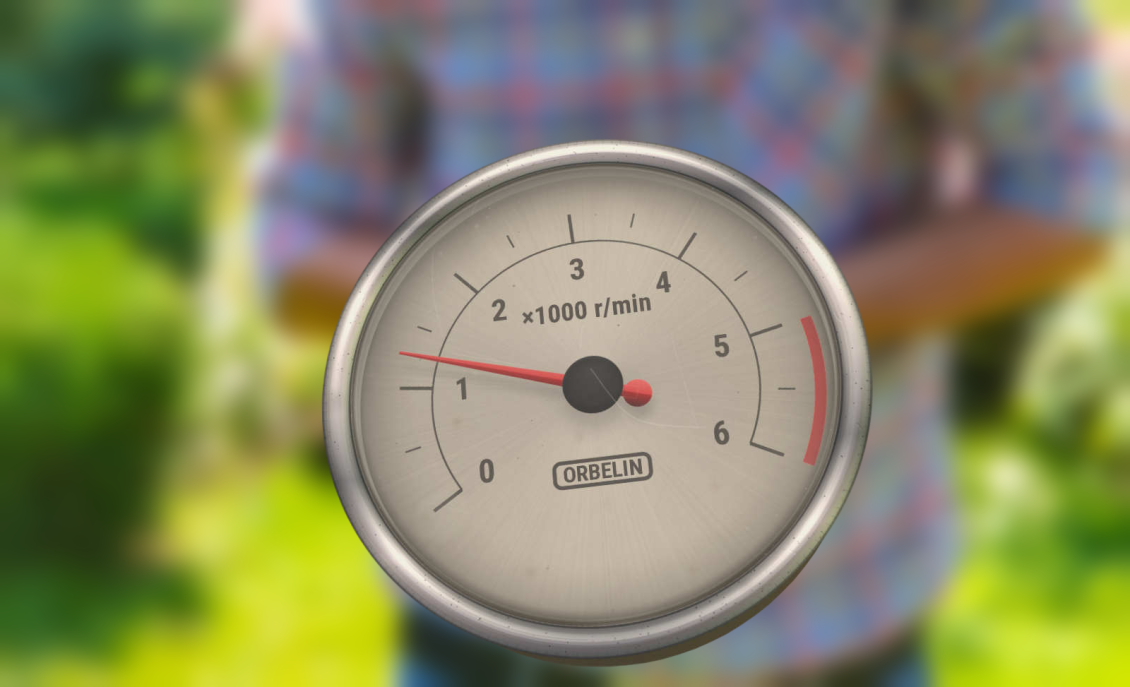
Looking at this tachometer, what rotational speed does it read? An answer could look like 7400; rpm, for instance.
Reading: 1250; rpm
